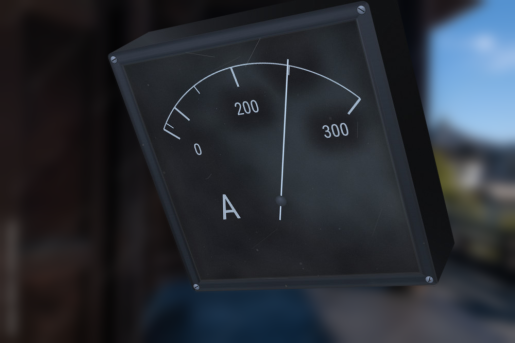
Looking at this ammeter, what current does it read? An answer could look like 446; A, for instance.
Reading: 250; A
